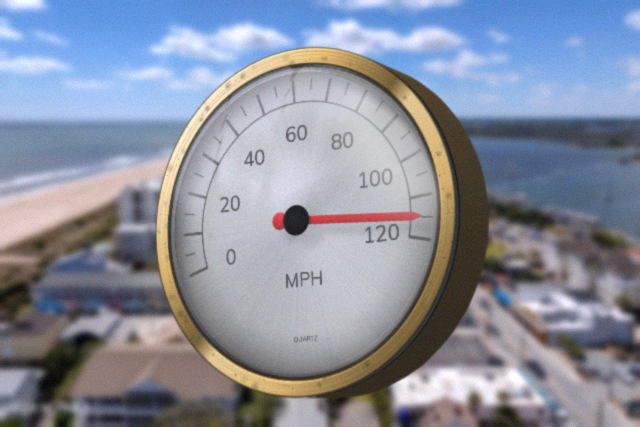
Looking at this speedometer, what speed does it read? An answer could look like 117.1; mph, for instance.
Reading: 115; mph
